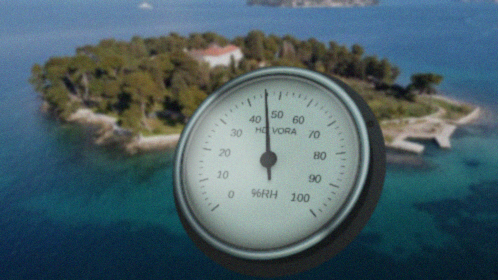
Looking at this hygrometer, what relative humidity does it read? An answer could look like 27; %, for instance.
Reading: 46; %
